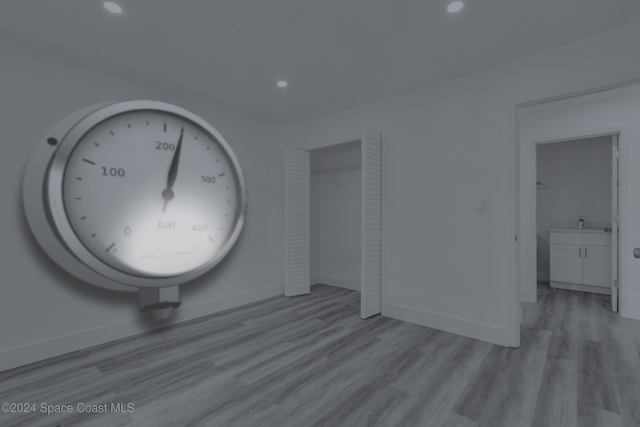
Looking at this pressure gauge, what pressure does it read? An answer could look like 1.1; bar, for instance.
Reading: 220; bar
